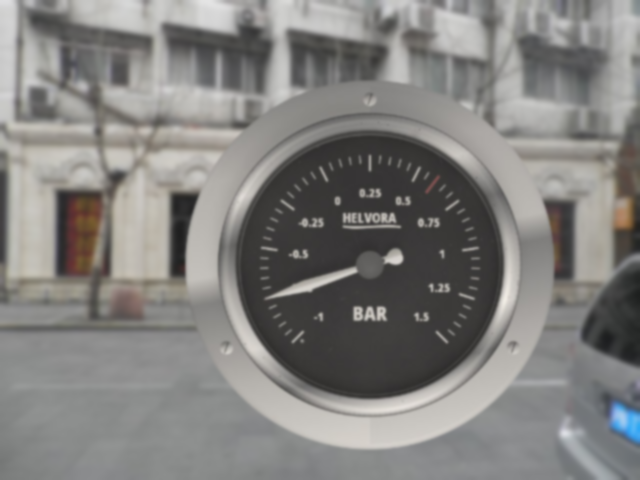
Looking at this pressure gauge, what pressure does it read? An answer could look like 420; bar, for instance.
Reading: -0.75; bar
